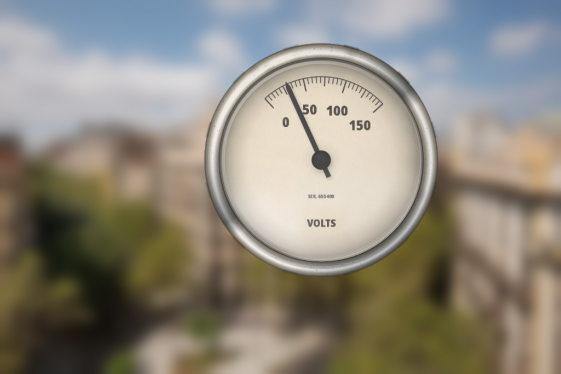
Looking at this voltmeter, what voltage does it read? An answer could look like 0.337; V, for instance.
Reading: 30; V
